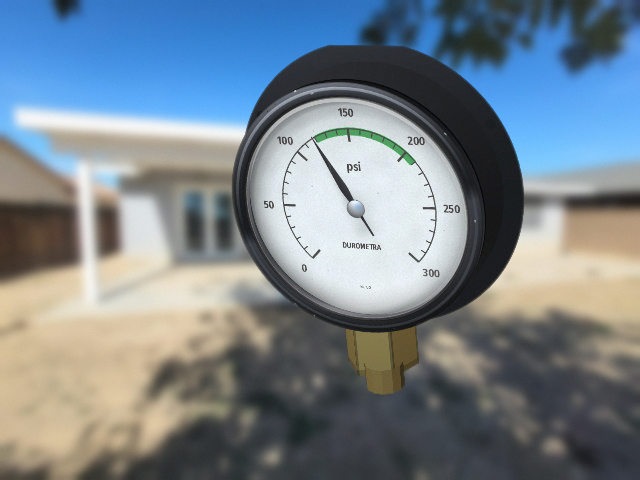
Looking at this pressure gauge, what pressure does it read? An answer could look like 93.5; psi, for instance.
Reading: 120; psi
